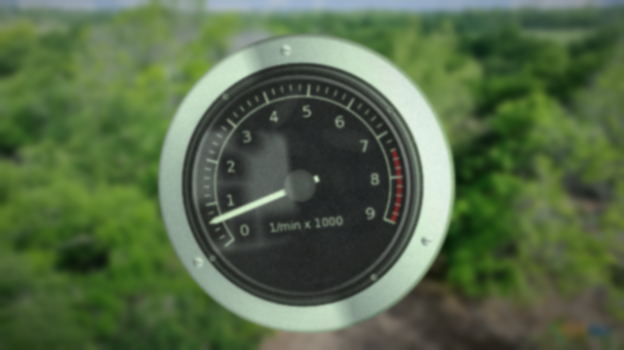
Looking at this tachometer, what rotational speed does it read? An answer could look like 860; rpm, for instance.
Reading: 600; rpm
